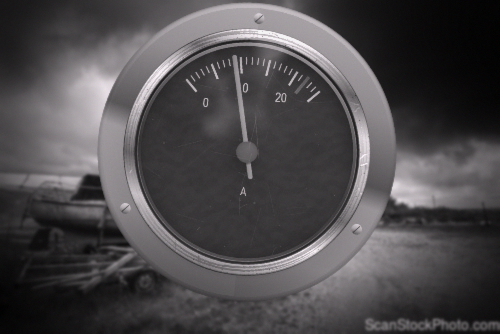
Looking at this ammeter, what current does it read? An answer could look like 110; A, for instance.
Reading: 9; A
